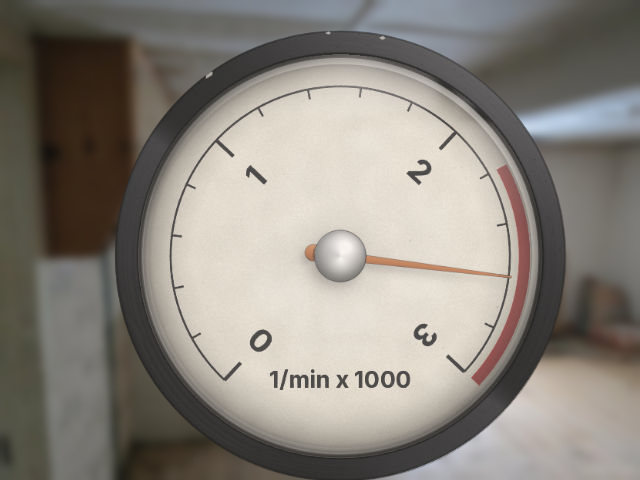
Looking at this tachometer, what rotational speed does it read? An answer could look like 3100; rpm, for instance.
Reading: 2600; rpm
